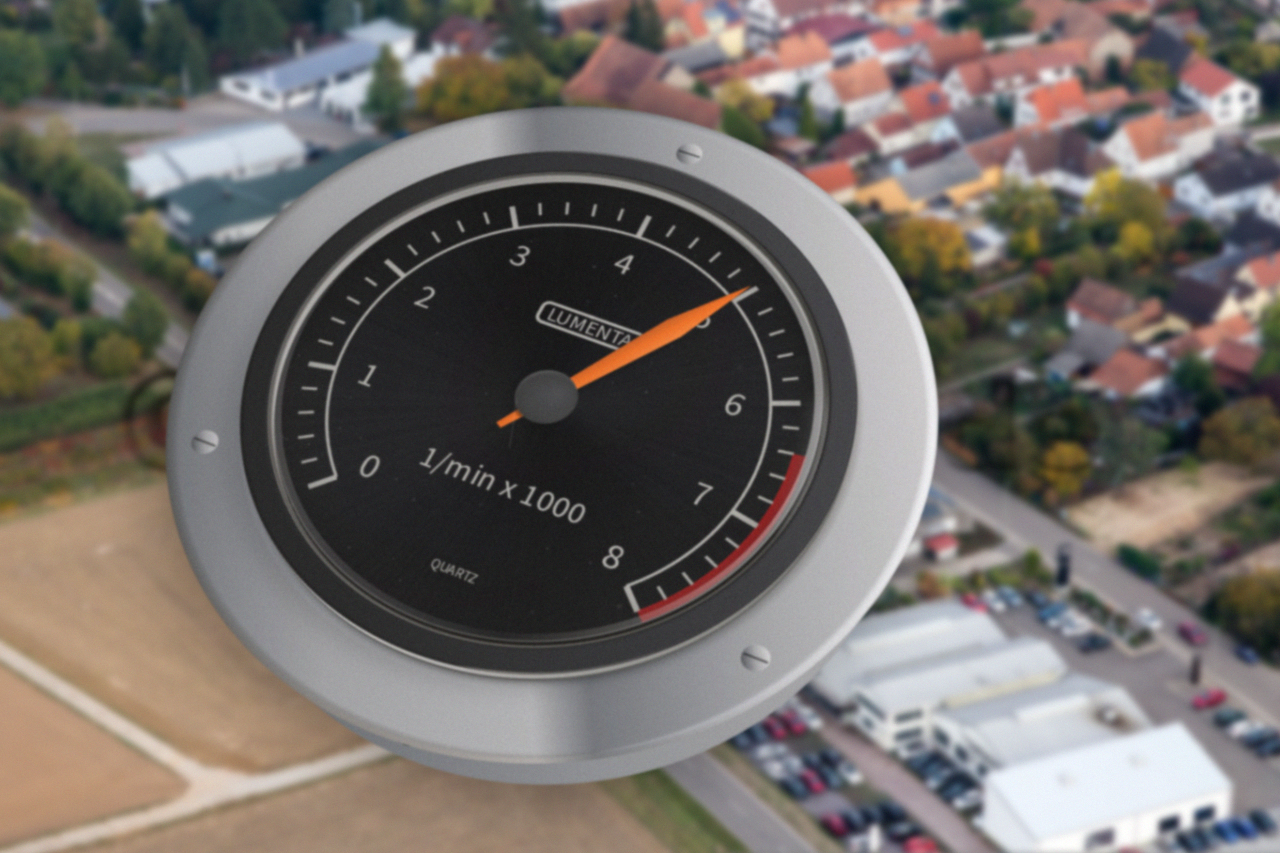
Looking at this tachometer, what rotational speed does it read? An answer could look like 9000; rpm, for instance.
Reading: 5000; rpm
